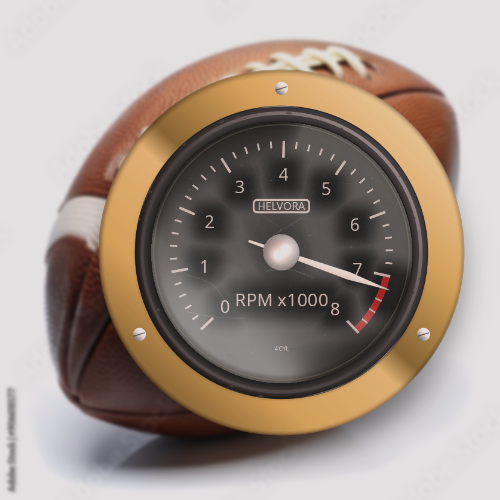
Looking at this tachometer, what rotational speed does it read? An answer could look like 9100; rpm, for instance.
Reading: 7200; rpm
